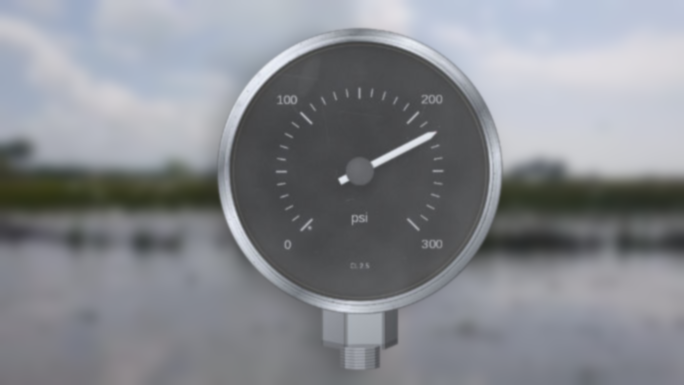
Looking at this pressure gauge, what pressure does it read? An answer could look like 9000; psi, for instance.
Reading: 220; psi
